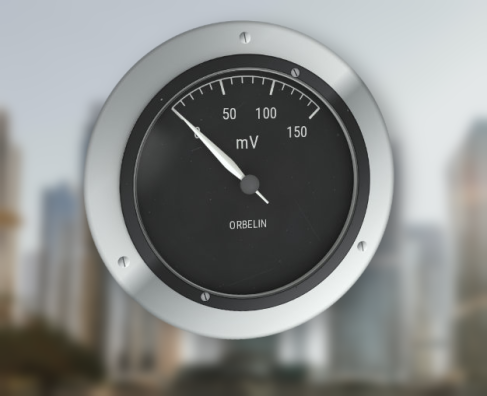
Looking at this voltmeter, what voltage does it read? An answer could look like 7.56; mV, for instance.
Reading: 0; mV
